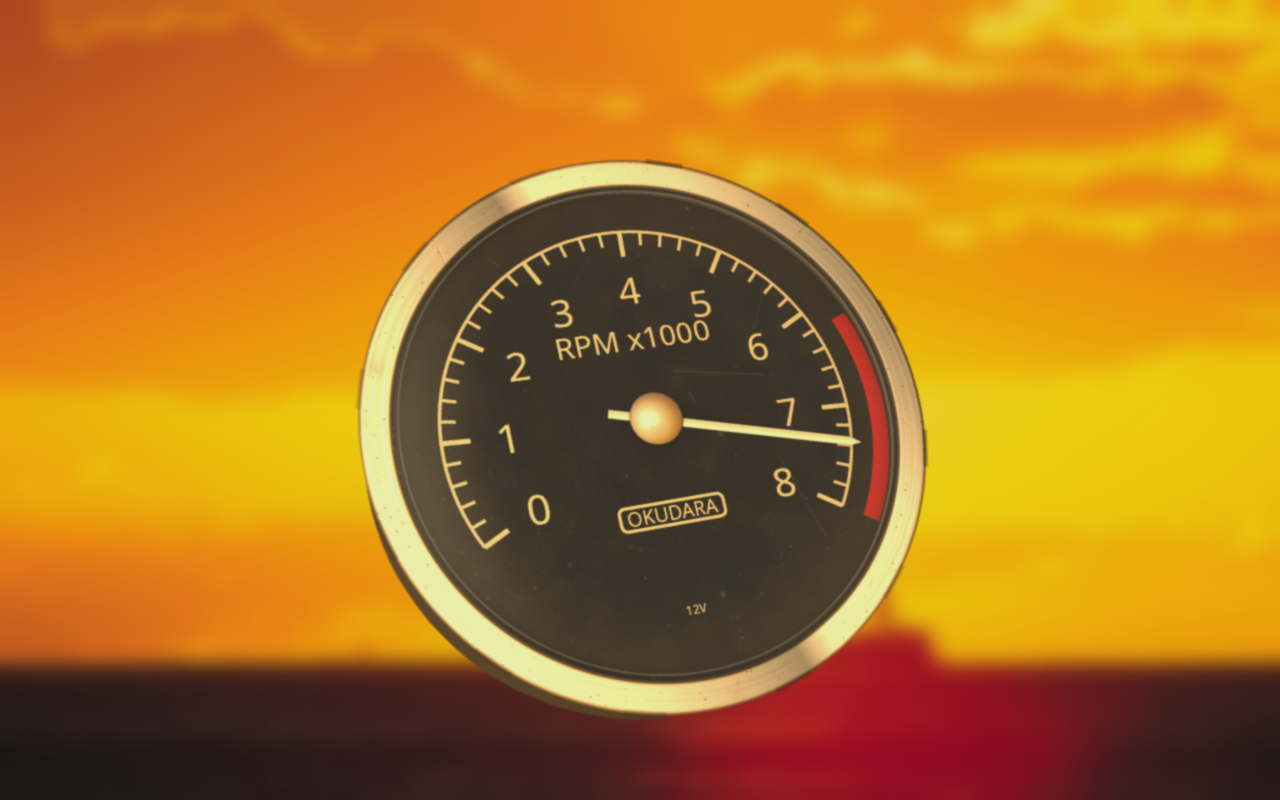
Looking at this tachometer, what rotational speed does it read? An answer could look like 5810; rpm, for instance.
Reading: 7400; rpm
